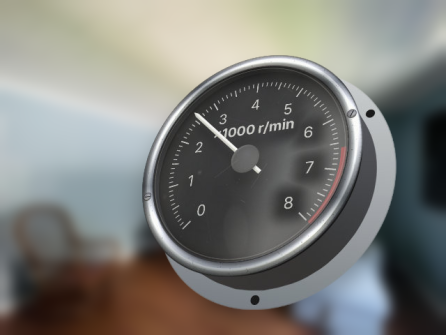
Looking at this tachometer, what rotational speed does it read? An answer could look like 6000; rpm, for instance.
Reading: 2600; rpm
